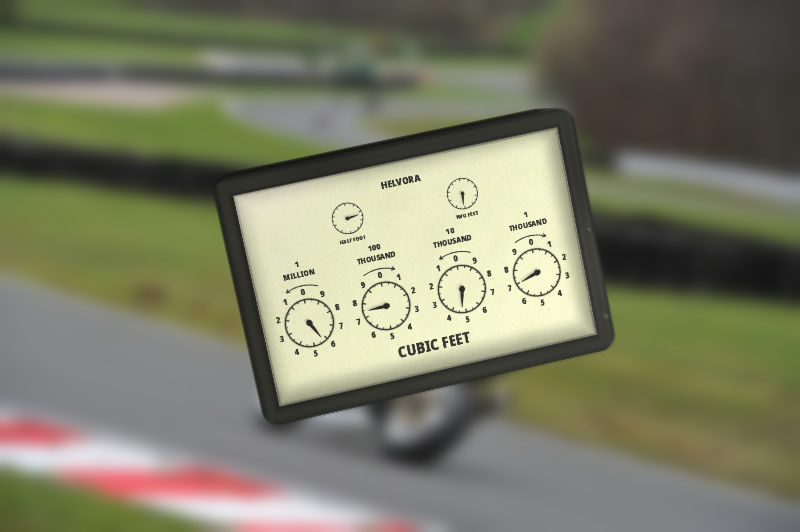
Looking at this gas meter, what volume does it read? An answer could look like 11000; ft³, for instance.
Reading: 574700; ft³
